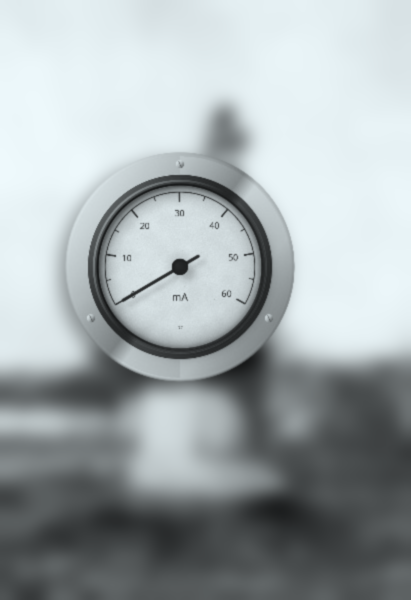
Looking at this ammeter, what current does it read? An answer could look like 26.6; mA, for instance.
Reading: 0; mA
